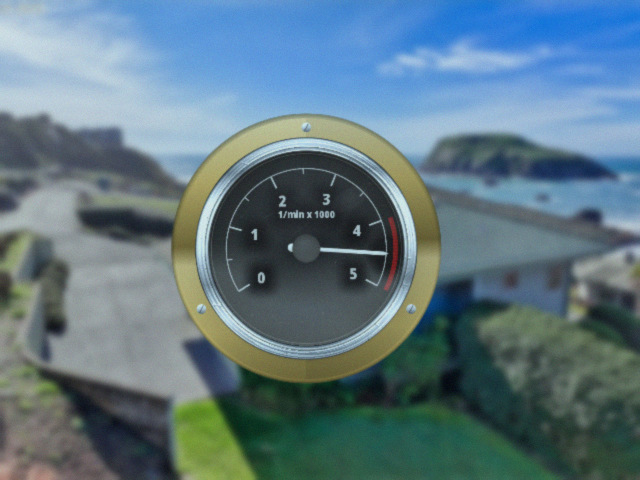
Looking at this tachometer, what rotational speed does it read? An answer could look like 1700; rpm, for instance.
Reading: 4500; rpm
